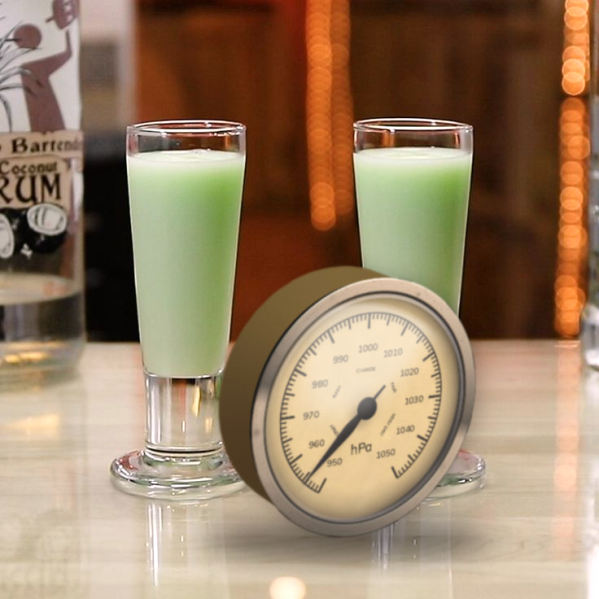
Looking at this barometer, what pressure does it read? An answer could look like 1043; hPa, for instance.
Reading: 955; hPa
